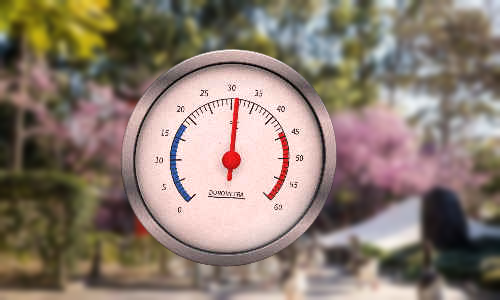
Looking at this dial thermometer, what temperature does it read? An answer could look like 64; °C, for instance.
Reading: 31; °C
